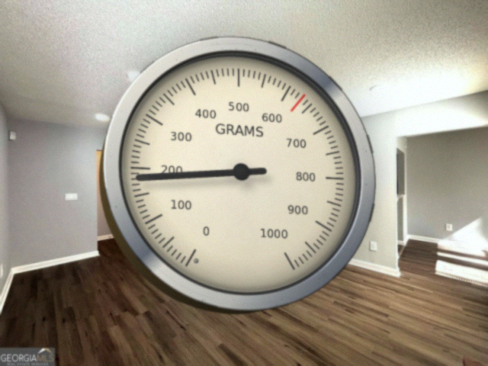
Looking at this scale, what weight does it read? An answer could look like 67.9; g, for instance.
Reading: 180; g
